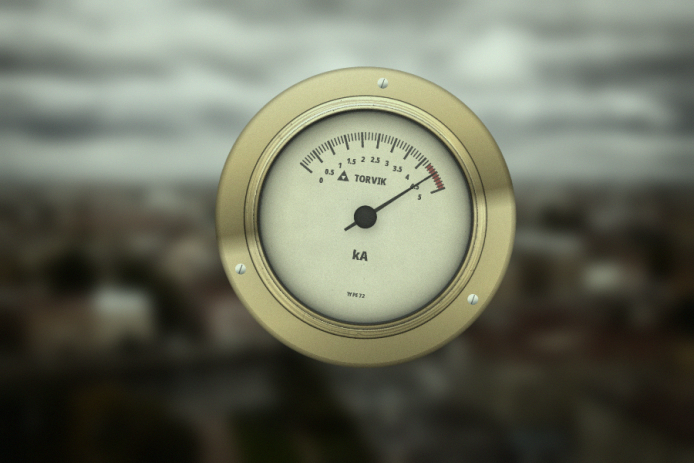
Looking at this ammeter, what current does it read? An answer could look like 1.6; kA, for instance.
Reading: 4.5; kA
